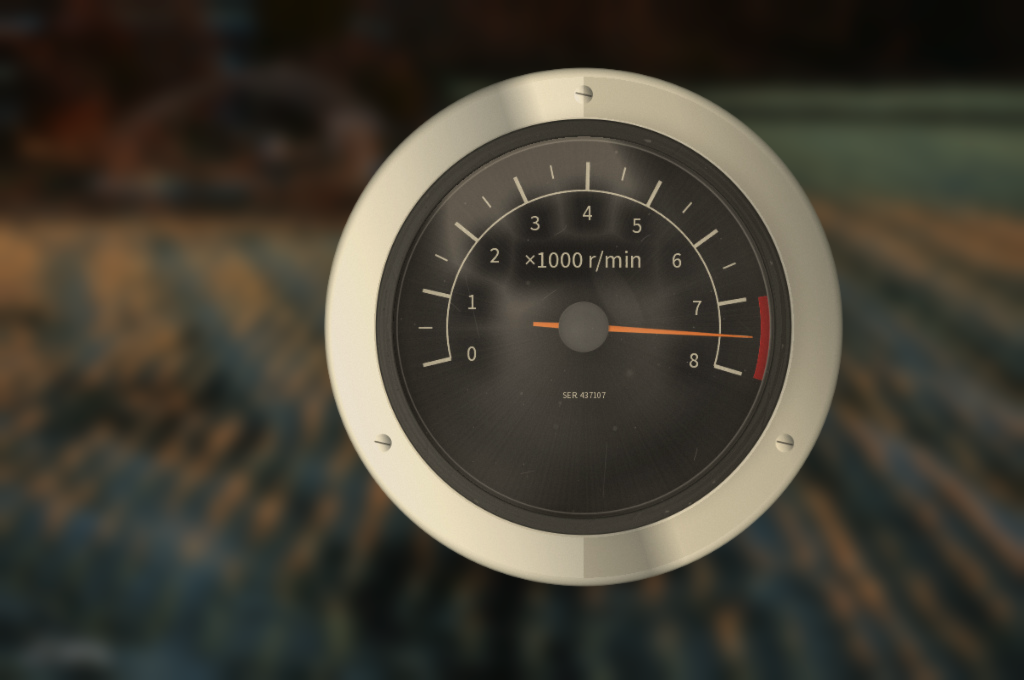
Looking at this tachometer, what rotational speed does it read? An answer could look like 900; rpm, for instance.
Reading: 7500; rpm
